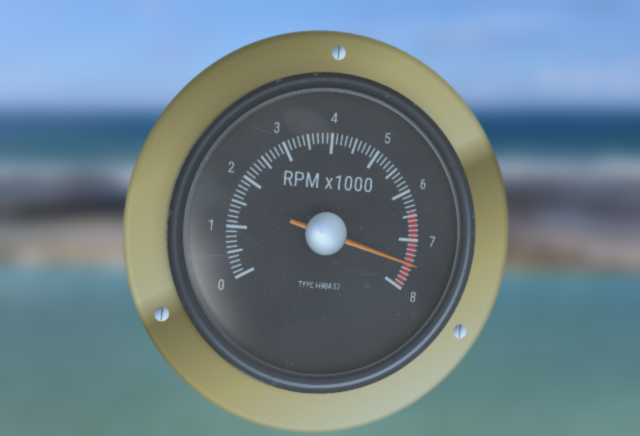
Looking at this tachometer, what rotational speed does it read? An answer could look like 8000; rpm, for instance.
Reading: 7500; rpm
